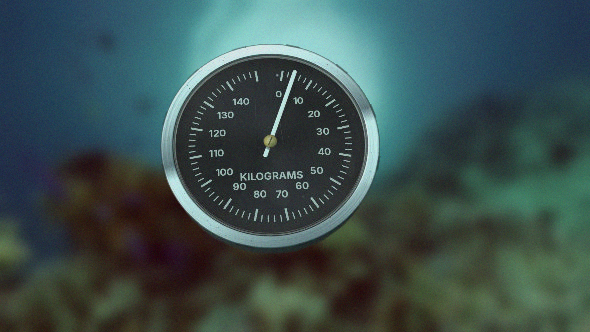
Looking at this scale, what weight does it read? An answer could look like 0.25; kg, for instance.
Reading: 4; kg
